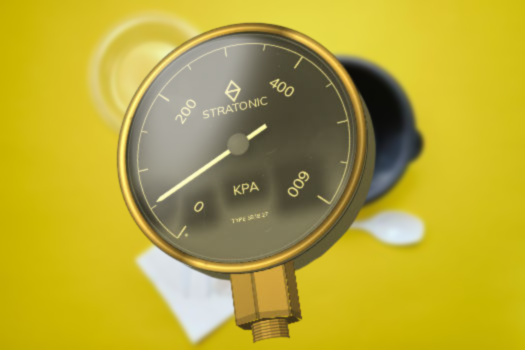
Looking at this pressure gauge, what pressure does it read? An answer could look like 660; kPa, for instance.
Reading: 50; kPa
